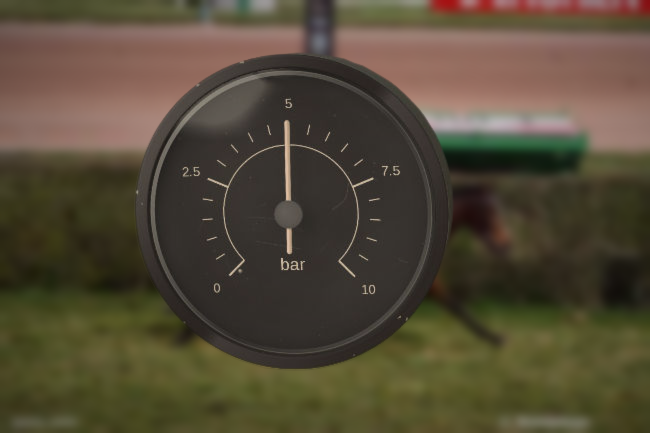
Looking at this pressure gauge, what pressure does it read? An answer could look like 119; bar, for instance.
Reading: 5; bar
